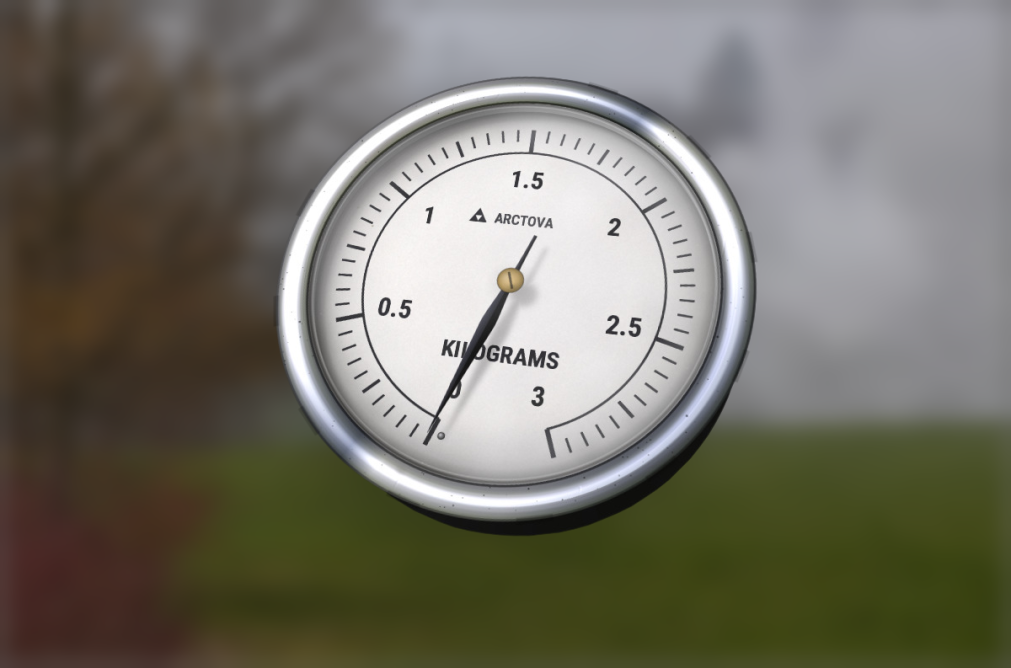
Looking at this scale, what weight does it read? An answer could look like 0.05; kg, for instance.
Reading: 0; kg
